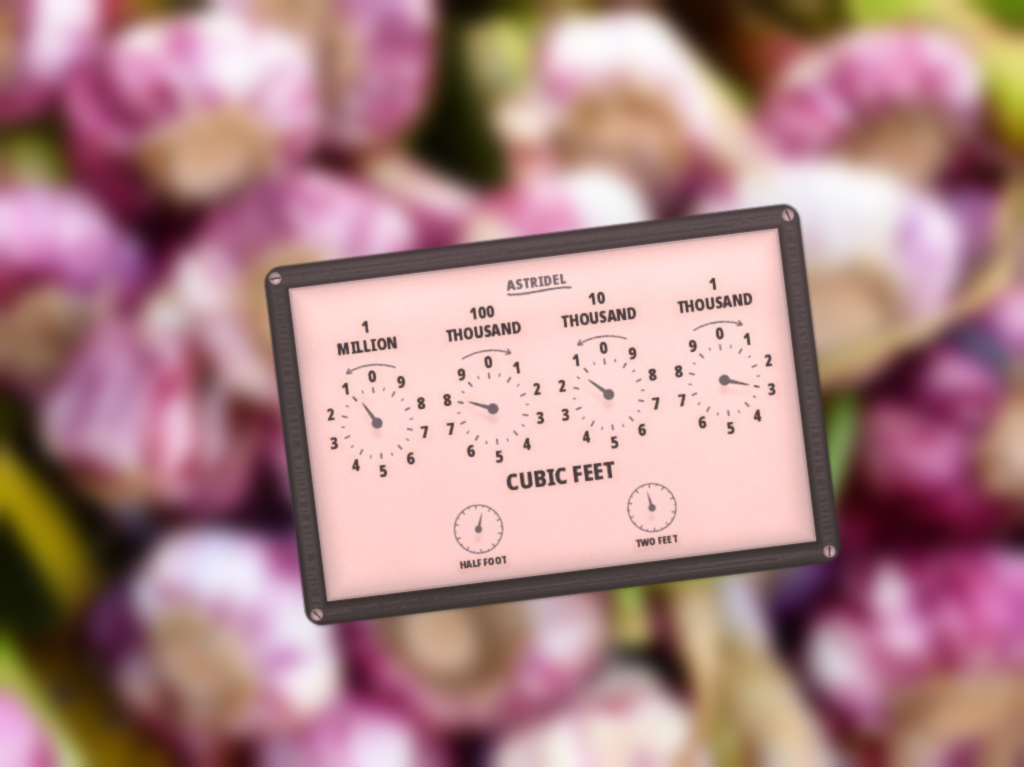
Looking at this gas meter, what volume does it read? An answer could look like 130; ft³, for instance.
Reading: 81300; ft³
